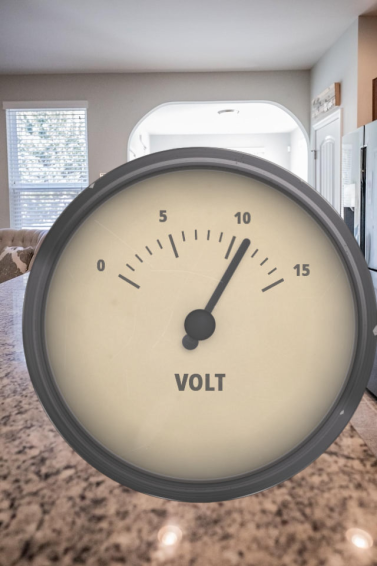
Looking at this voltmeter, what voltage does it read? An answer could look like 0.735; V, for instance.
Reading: 11; V
